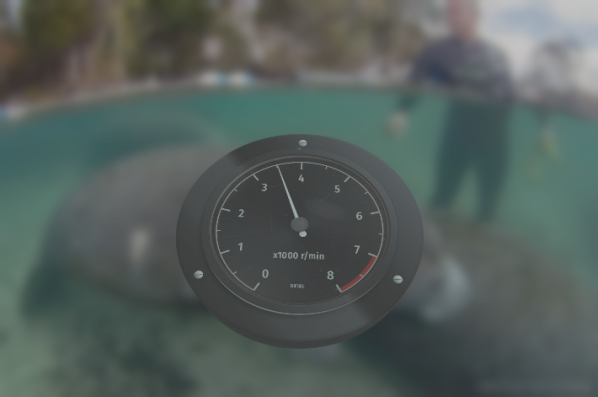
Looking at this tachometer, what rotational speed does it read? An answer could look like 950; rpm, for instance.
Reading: 3500; rpm
